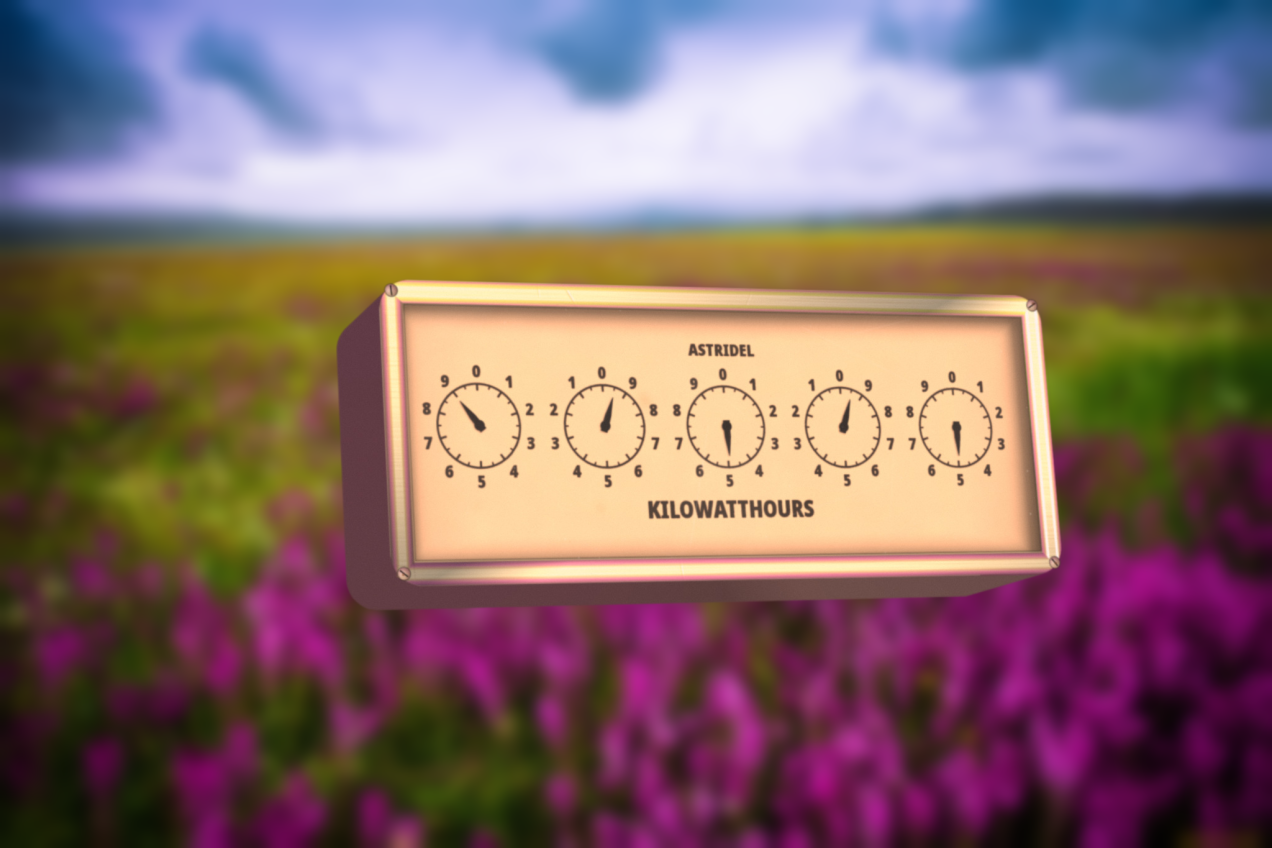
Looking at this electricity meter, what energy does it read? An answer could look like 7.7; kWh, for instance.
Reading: 89495; kWh
